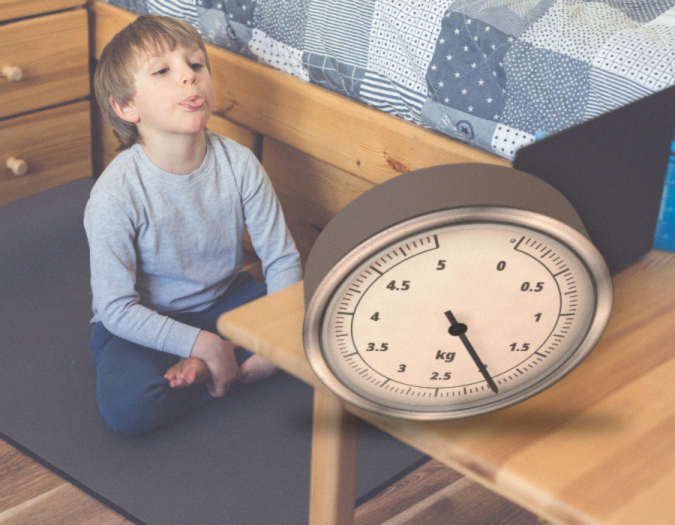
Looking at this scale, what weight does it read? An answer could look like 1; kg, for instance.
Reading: 2; kg
